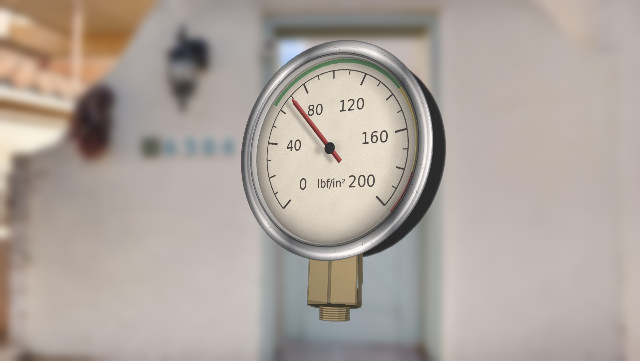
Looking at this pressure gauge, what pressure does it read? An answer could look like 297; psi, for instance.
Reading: 70; psi
